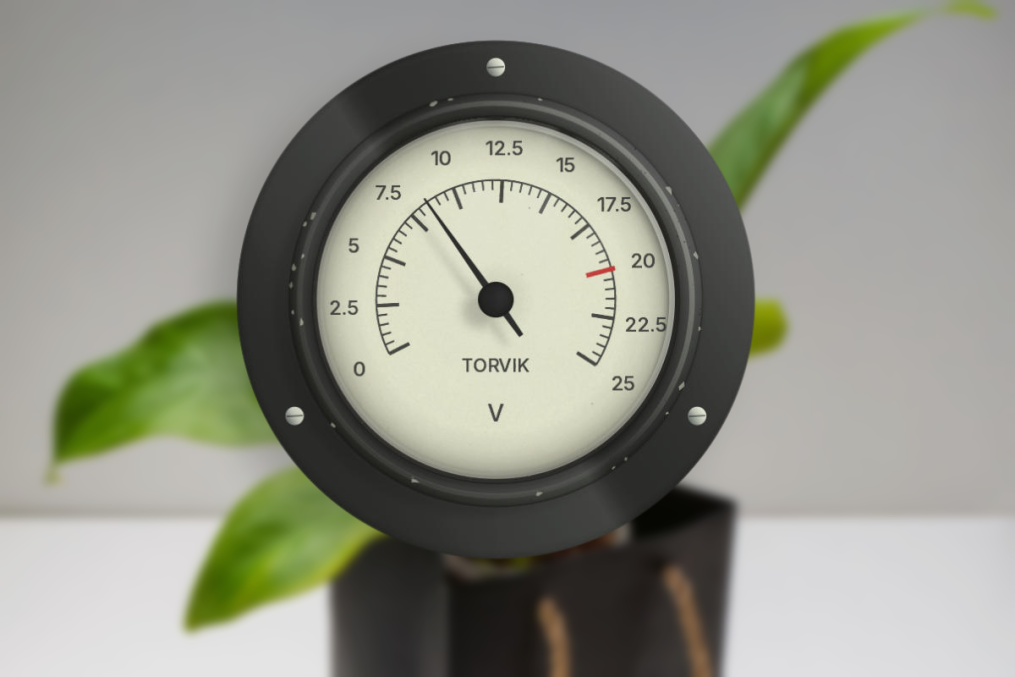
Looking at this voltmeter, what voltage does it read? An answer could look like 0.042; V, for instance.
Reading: 8.5; V
